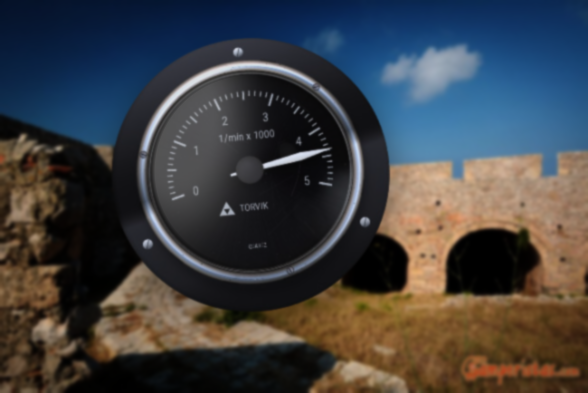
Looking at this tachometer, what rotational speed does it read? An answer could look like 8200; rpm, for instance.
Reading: 4400; rpm
